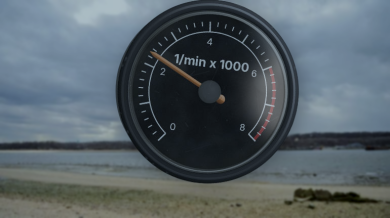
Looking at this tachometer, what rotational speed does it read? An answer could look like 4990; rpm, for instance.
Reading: 2300; rpm
